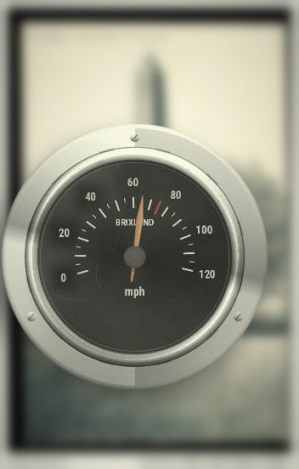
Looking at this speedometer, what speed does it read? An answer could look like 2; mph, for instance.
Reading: 65; mph
